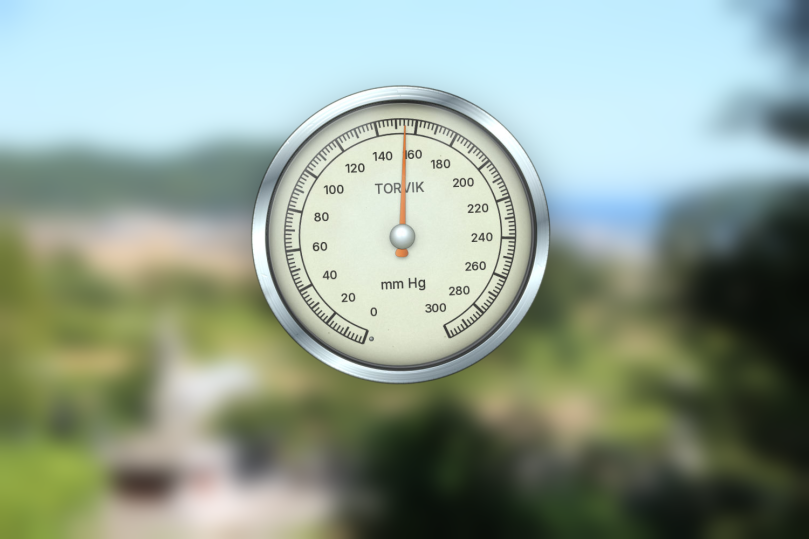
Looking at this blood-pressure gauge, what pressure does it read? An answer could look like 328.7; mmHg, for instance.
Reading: 154; mmHg
